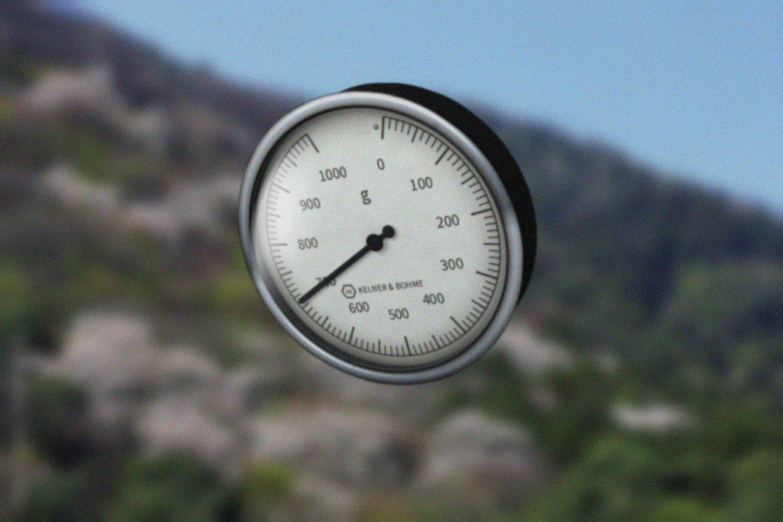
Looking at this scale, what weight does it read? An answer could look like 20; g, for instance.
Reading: 700; g
